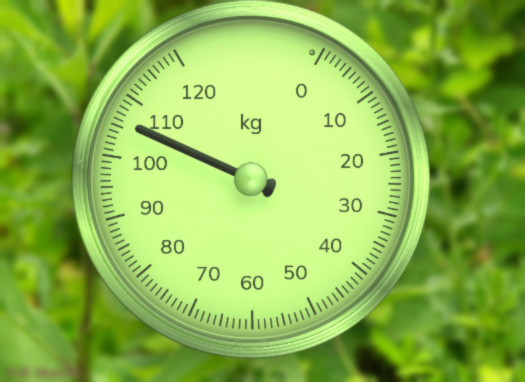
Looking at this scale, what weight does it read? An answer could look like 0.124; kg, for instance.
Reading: 106; kg
